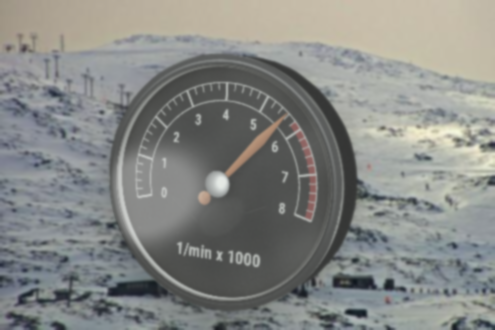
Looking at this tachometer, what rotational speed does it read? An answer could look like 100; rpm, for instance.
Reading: 5600; rpm
